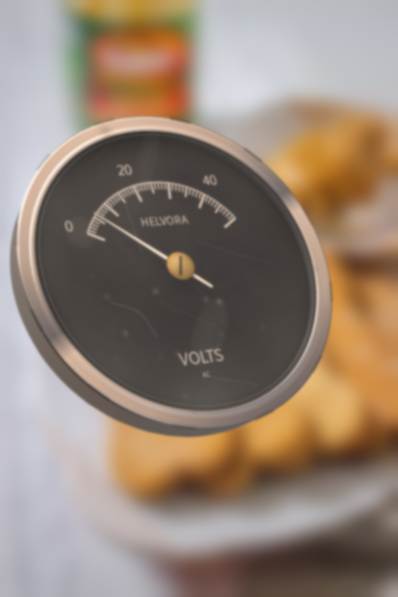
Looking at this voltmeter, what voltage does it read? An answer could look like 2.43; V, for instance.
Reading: 5; V
